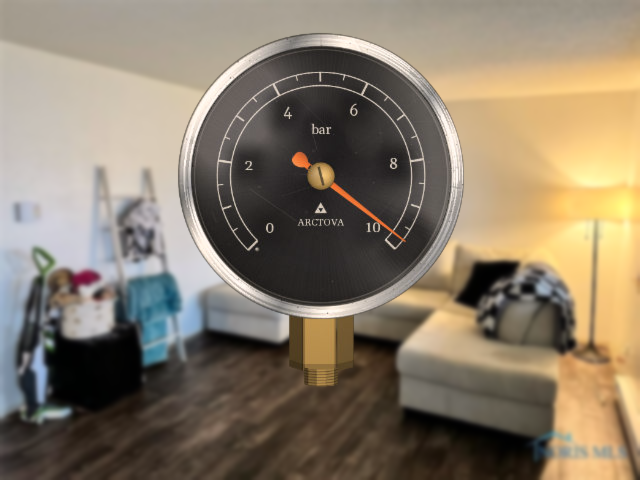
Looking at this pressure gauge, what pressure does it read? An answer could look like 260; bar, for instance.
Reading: 9.75; bar
